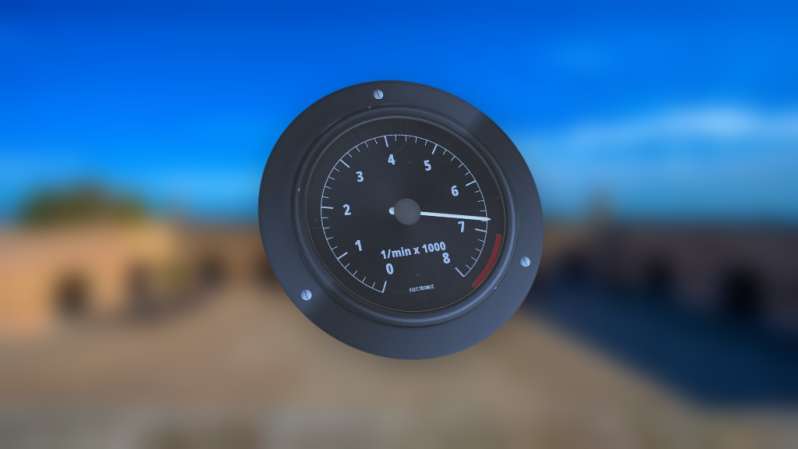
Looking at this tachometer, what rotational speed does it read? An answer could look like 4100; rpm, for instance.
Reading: 6800; rpm
